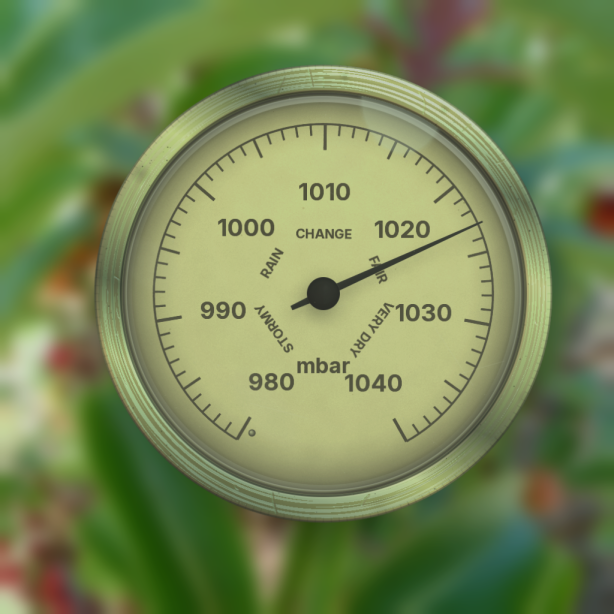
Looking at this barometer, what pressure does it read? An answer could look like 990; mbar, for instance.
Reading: 1023; mbar
